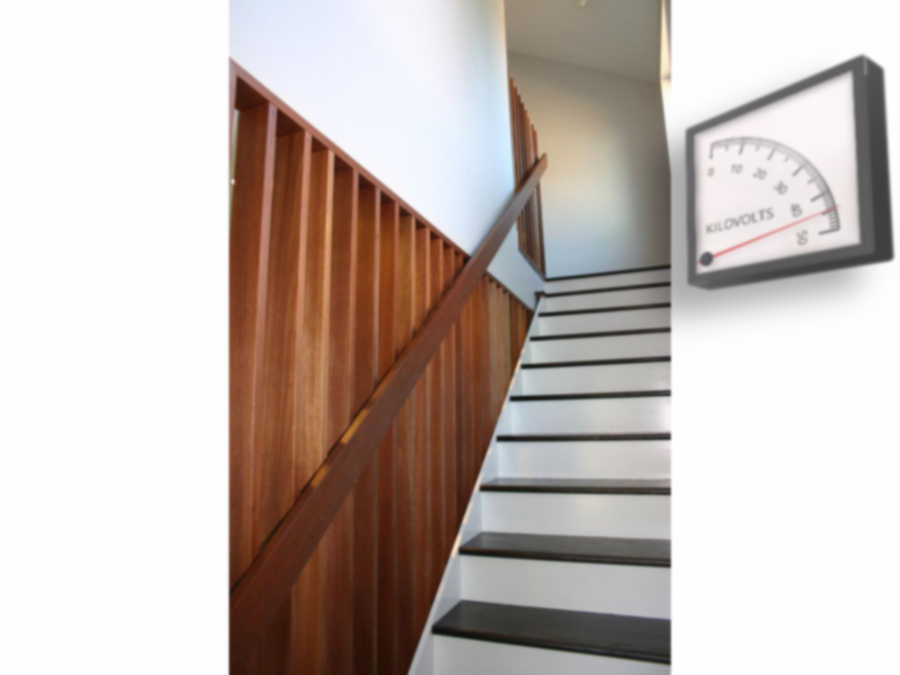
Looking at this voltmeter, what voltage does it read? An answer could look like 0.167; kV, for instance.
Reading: 45; kV
